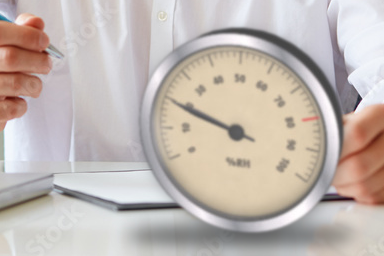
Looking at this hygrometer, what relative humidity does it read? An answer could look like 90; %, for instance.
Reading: 20; %
